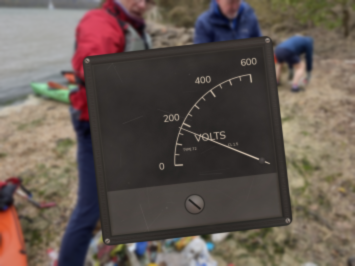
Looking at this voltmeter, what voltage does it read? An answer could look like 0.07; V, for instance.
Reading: 175; V
